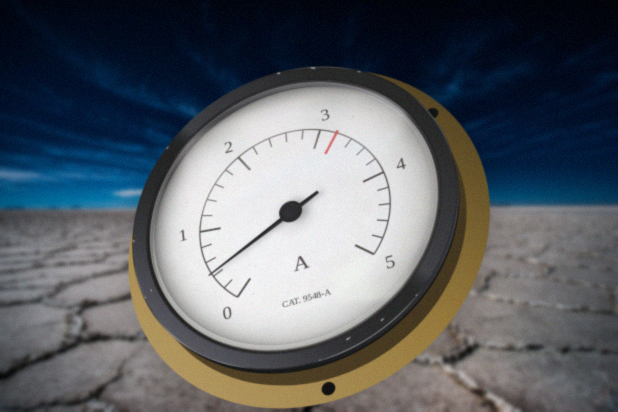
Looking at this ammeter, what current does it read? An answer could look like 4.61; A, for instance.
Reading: 0.4; A
